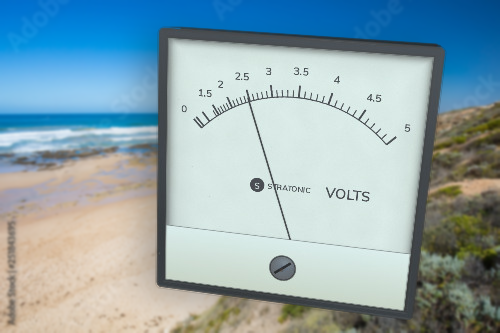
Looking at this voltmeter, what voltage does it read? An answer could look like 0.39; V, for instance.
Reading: 2.5; V
